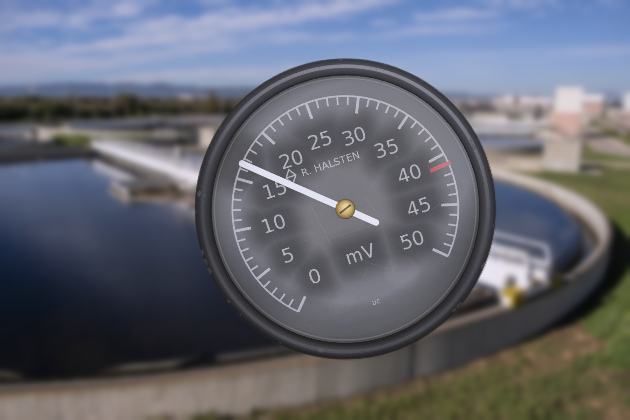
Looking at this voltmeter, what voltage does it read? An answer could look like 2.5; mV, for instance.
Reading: 16.5; mV
